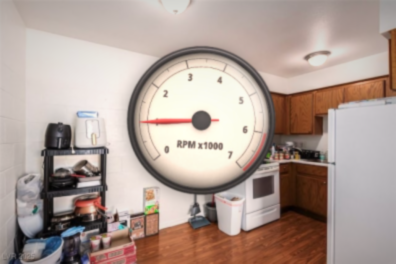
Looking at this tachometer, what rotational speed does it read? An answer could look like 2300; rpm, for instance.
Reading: 1000; rpm
